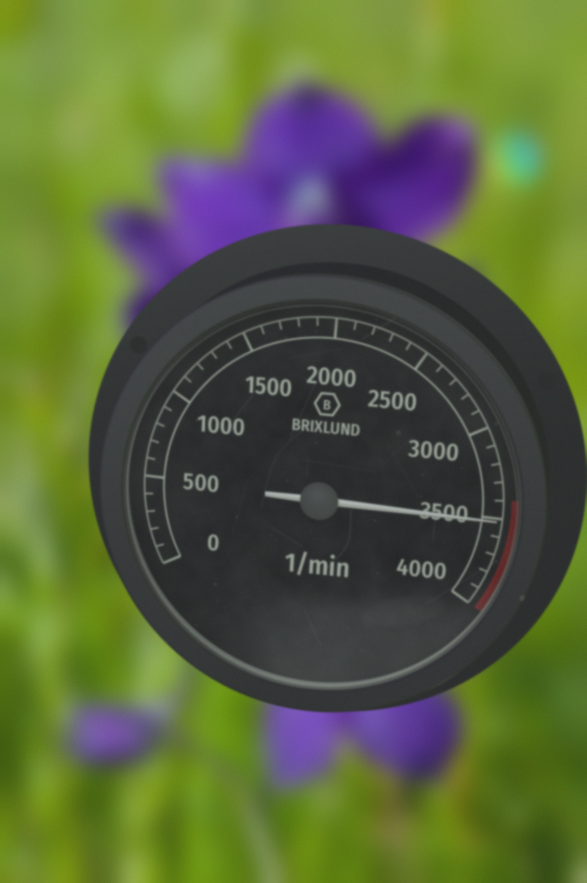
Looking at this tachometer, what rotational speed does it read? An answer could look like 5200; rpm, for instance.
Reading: 3500; rpm
